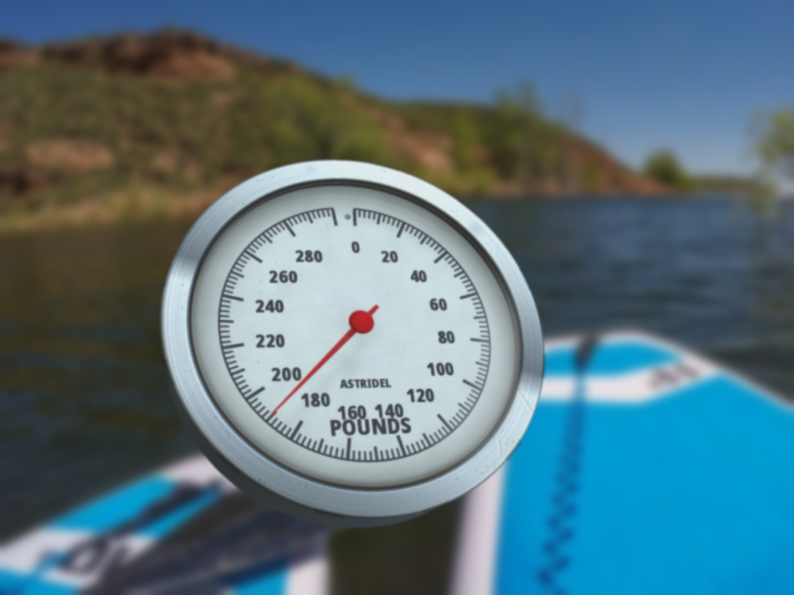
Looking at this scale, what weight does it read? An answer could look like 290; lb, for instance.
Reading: 190; lb
